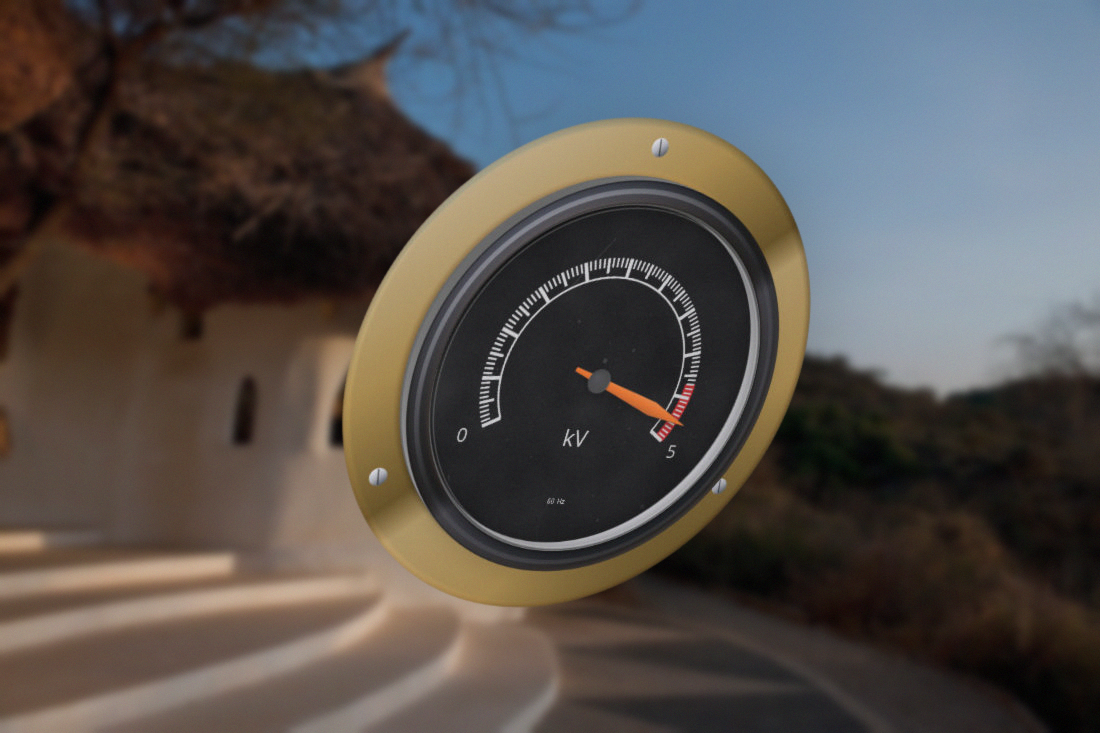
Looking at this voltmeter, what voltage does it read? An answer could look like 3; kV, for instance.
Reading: 4.75; kV
